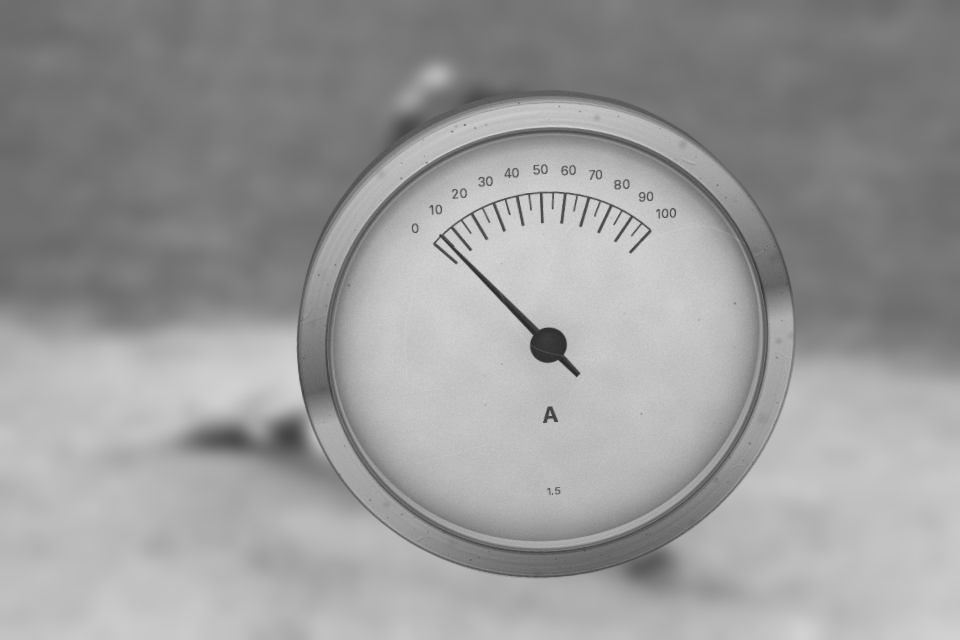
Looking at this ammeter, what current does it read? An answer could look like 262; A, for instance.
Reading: 5; A
